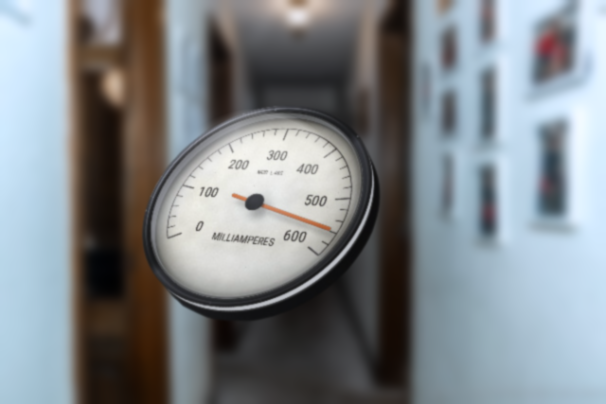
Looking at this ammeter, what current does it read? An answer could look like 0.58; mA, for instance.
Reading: 560; mA
